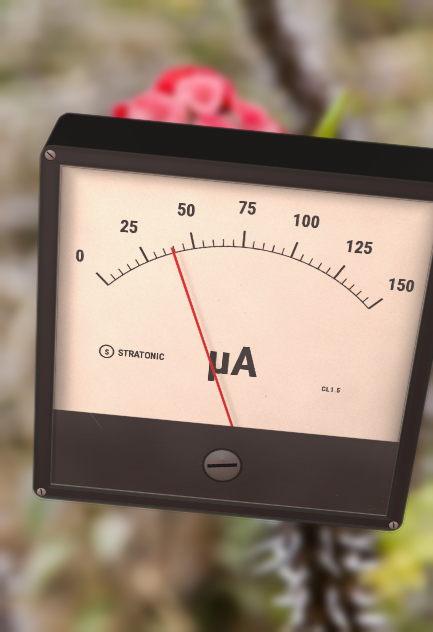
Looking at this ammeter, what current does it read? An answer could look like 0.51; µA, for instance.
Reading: 40; µA
